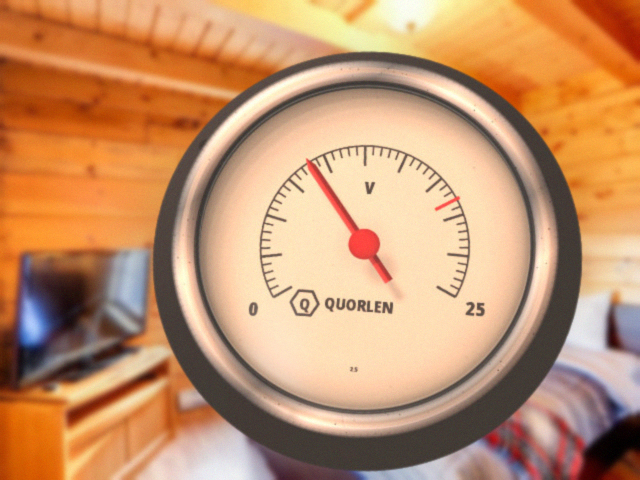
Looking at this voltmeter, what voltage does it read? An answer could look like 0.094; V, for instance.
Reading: 9; V
